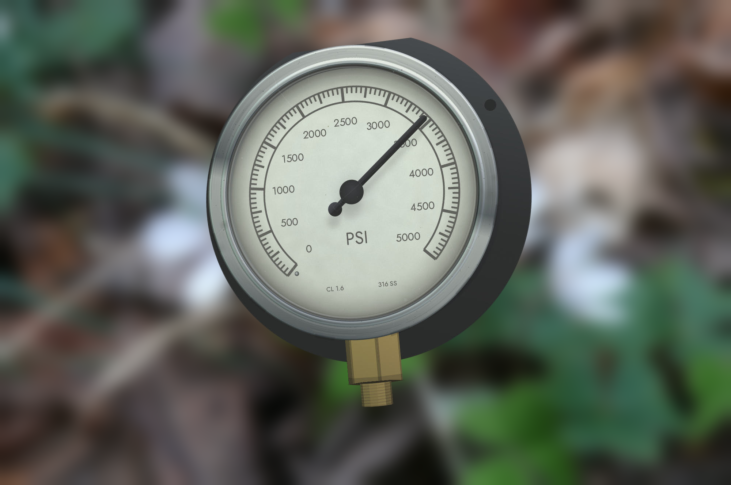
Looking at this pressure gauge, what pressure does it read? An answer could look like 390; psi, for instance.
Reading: 3450; psi
